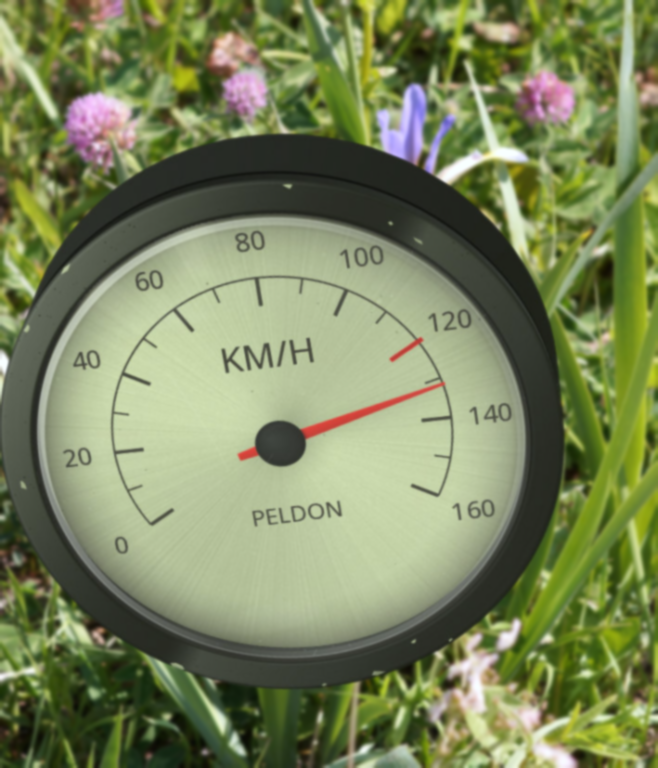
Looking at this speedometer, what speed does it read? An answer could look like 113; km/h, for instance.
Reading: 130; km/h
